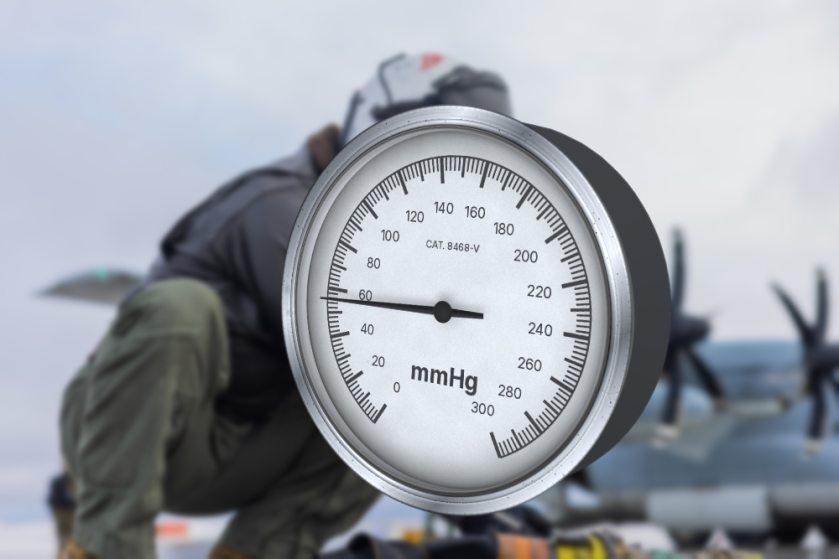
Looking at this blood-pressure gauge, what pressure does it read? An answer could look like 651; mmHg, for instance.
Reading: 56; mmHg
